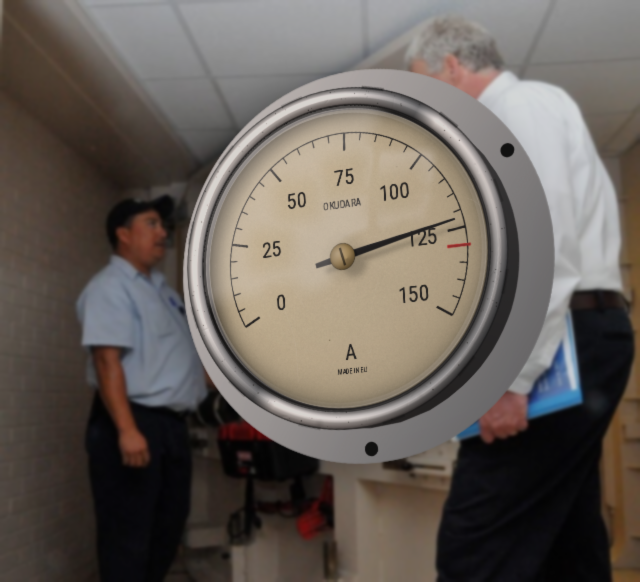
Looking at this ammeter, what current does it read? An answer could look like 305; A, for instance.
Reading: 122.5; A
